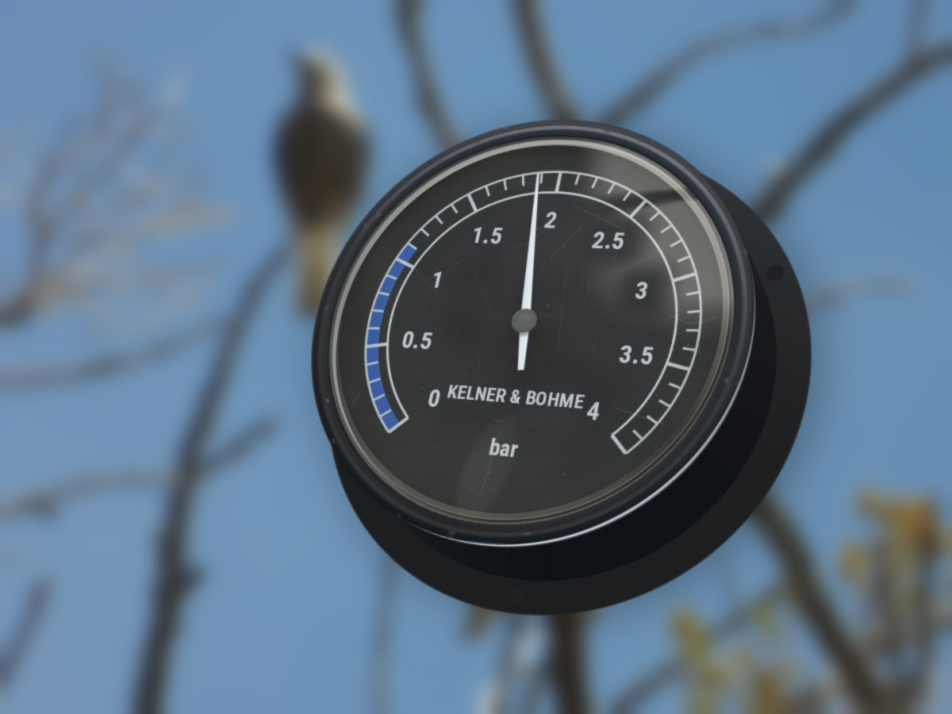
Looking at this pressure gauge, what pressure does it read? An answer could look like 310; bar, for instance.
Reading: 1.9; bar
